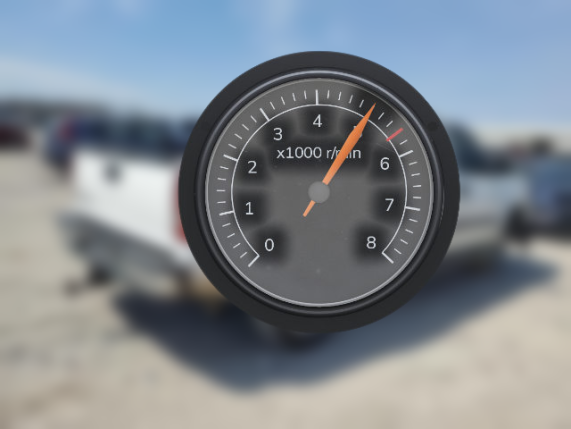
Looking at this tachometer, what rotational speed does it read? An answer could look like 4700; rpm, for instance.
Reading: 5000; rpm
